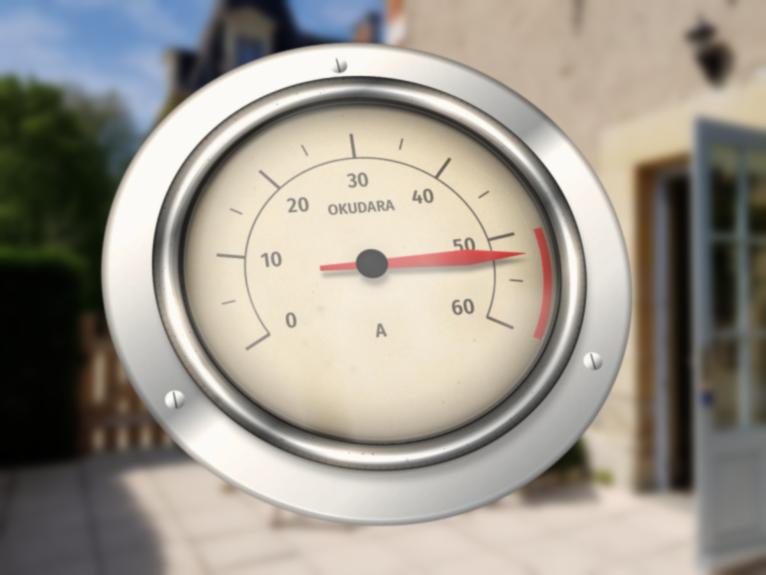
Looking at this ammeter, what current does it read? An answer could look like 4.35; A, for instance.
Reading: 52.5; A
